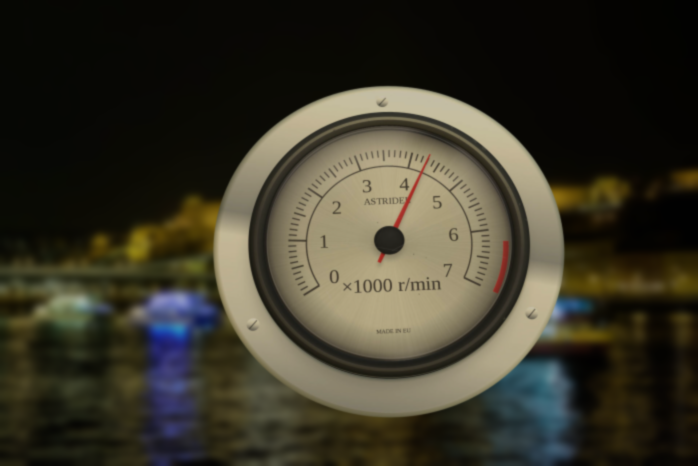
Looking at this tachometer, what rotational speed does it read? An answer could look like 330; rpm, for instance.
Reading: 4300; rpm
